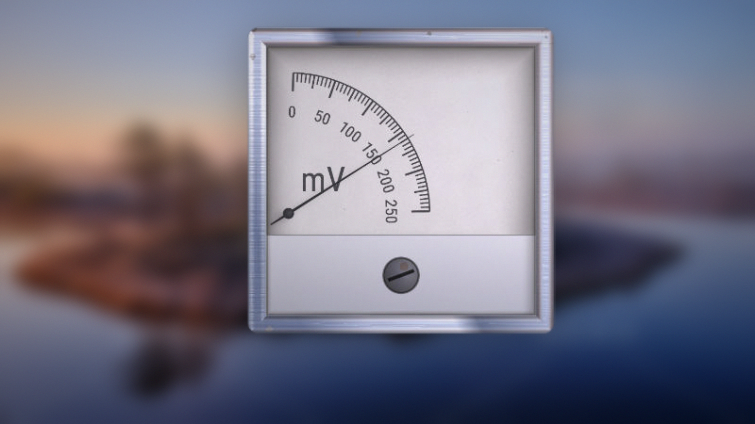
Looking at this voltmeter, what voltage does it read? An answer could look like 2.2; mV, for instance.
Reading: 160; mV
